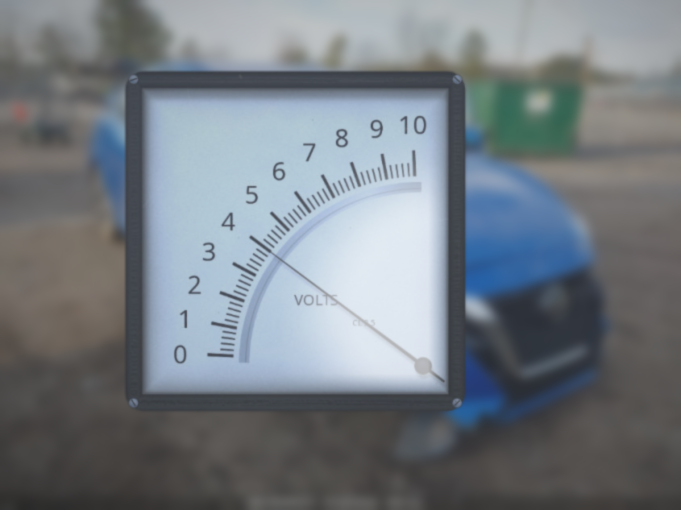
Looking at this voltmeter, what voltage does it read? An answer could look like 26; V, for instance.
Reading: 4; V
